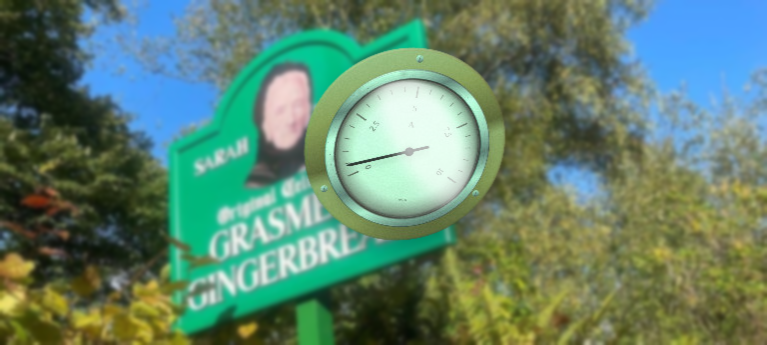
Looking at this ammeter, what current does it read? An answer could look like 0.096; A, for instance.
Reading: 0.5; A
